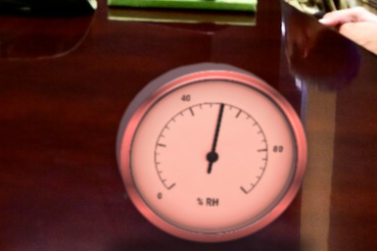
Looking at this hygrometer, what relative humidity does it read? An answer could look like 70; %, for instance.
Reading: 52; %
